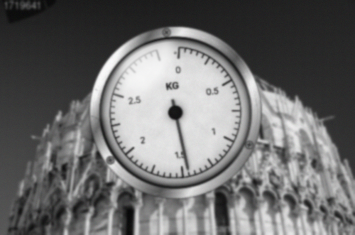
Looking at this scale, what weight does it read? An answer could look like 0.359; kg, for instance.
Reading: 1.45; kg
